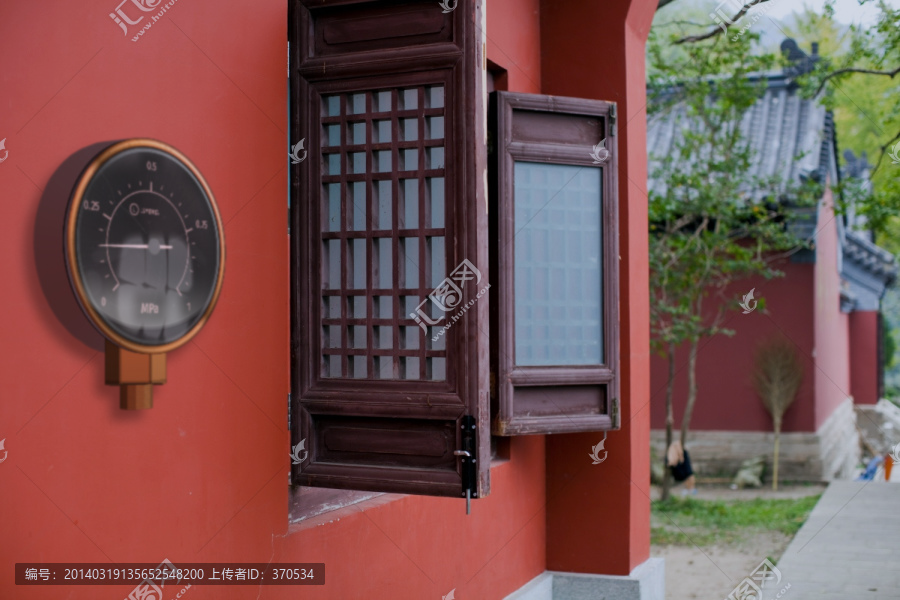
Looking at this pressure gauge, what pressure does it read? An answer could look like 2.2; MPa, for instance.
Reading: 0.15; MPa
